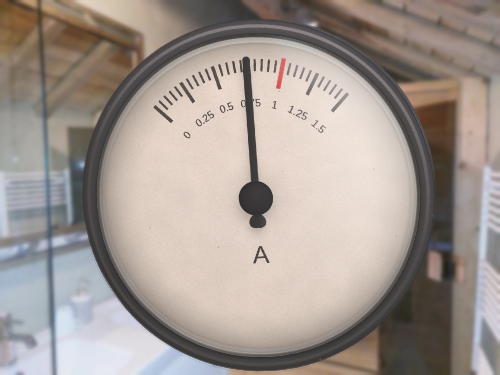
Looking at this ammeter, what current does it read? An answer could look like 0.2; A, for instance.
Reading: 0.75; A
